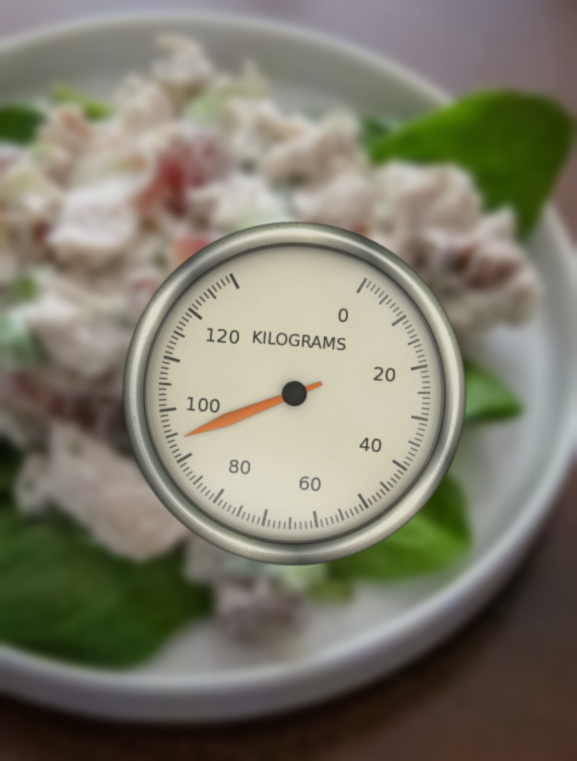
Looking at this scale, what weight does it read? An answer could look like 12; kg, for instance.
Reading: 94; kg
